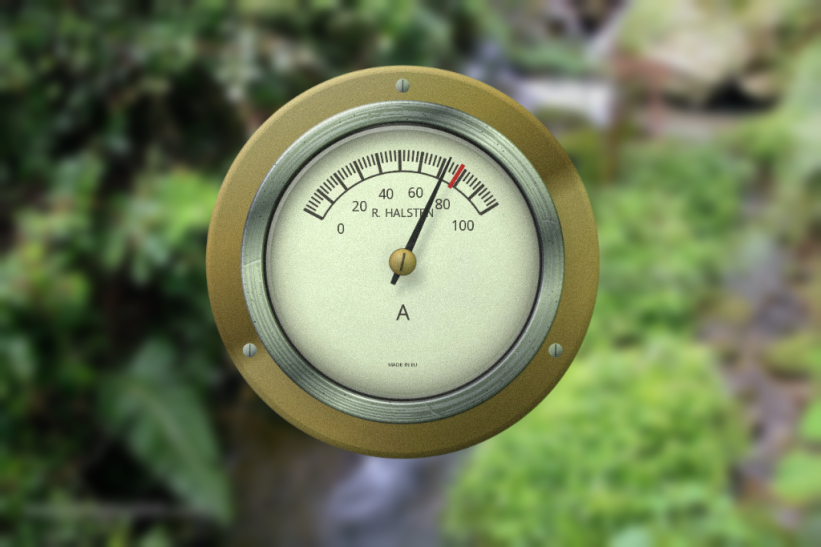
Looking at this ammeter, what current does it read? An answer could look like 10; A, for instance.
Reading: 72; A
